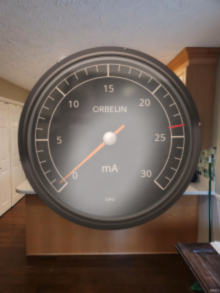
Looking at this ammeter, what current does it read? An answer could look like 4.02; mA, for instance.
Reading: 0.5; mA
